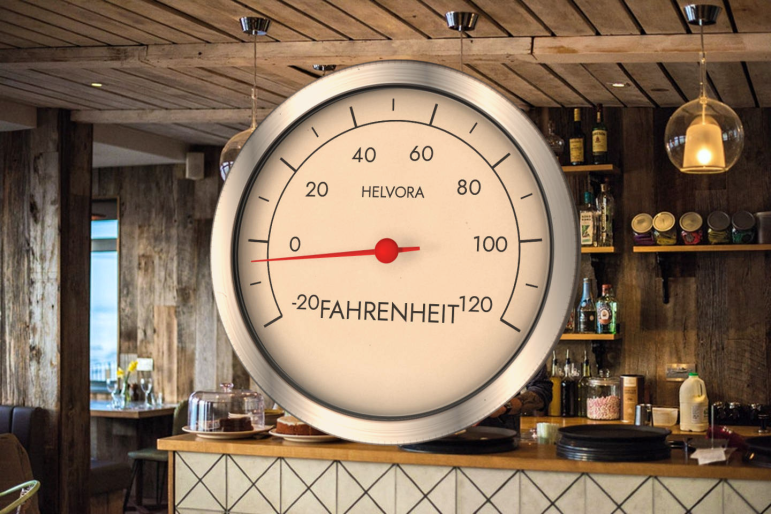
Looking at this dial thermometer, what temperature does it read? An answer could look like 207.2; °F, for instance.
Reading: -5; °F
